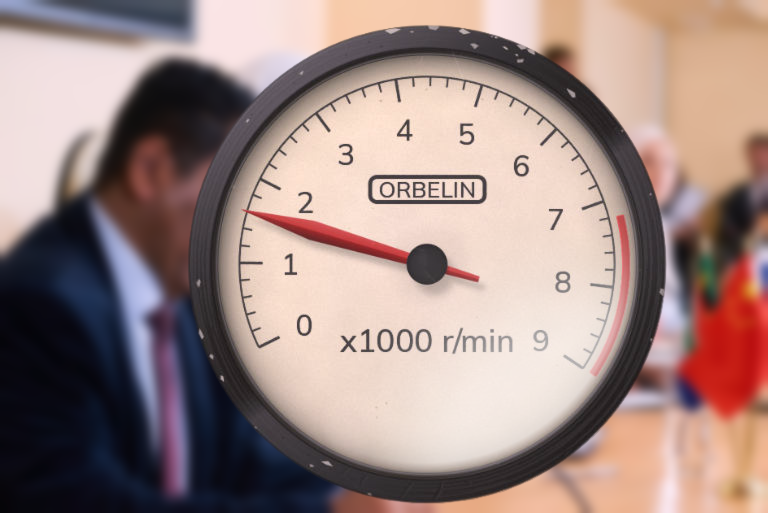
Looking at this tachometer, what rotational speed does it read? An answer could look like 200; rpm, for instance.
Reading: 1600; rpm
